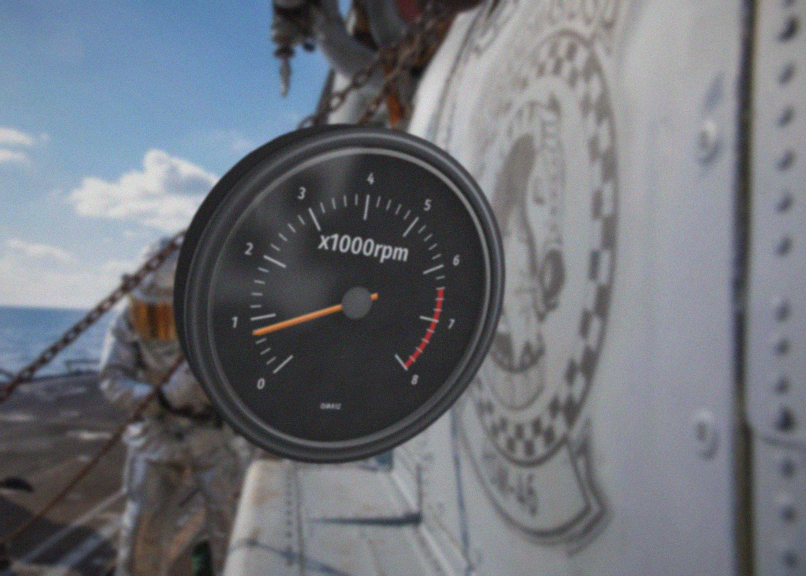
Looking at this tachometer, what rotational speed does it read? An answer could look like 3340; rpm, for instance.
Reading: 800; rpm
